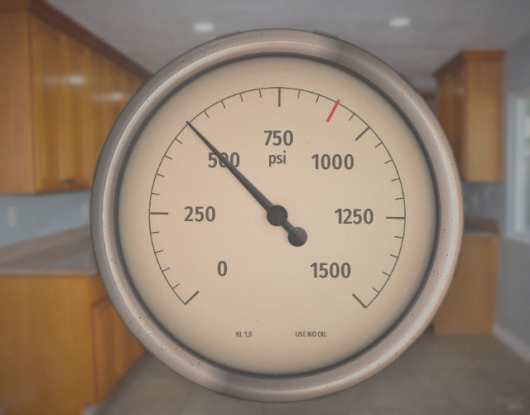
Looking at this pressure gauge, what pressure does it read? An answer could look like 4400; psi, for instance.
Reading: 500; psi
